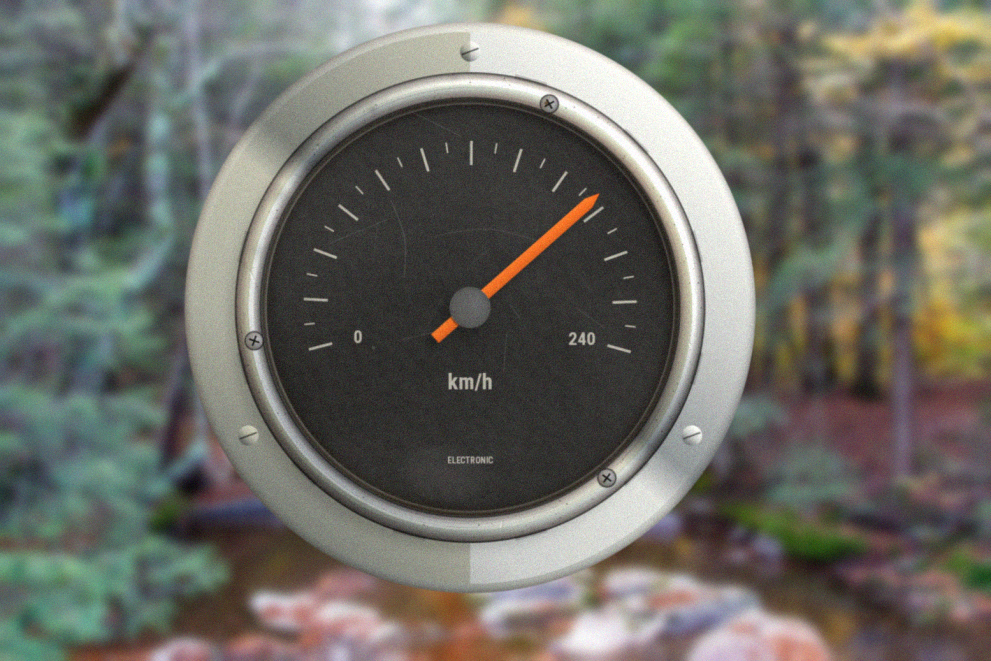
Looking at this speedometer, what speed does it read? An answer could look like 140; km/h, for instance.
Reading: 175; km/h
